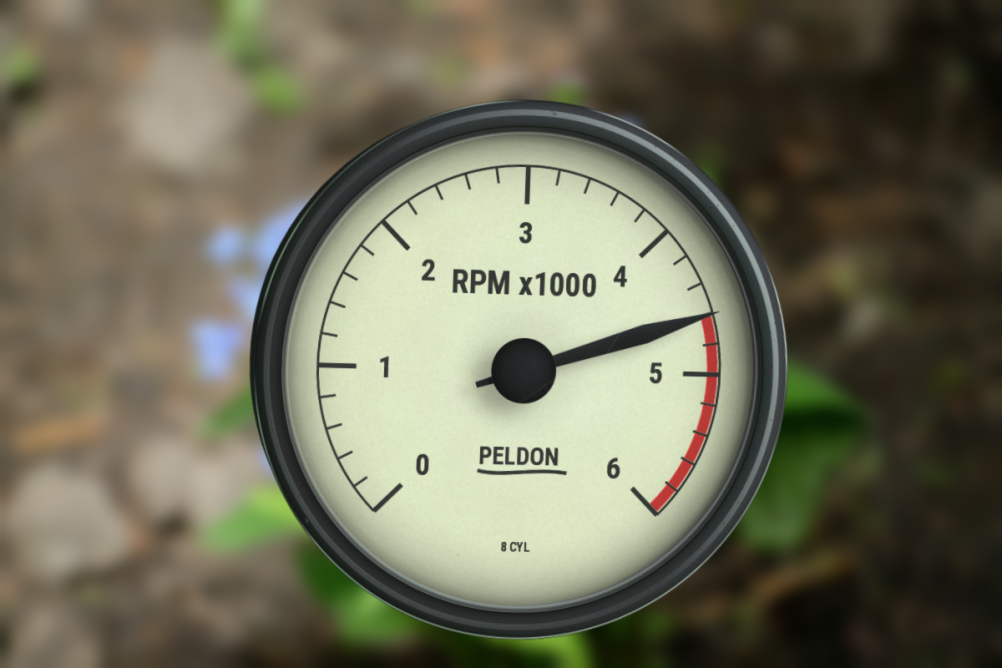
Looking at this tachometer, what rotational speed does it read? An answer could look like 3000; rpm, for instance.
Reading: 4600; rpm
